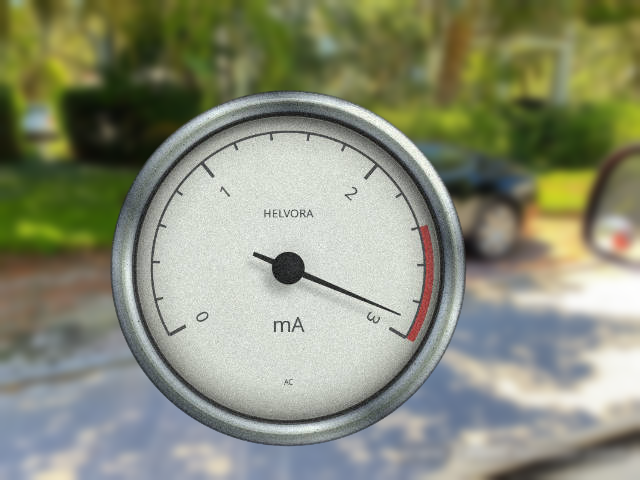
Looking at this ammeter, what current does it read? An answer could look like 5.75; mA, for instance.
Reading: 2.9; mA
